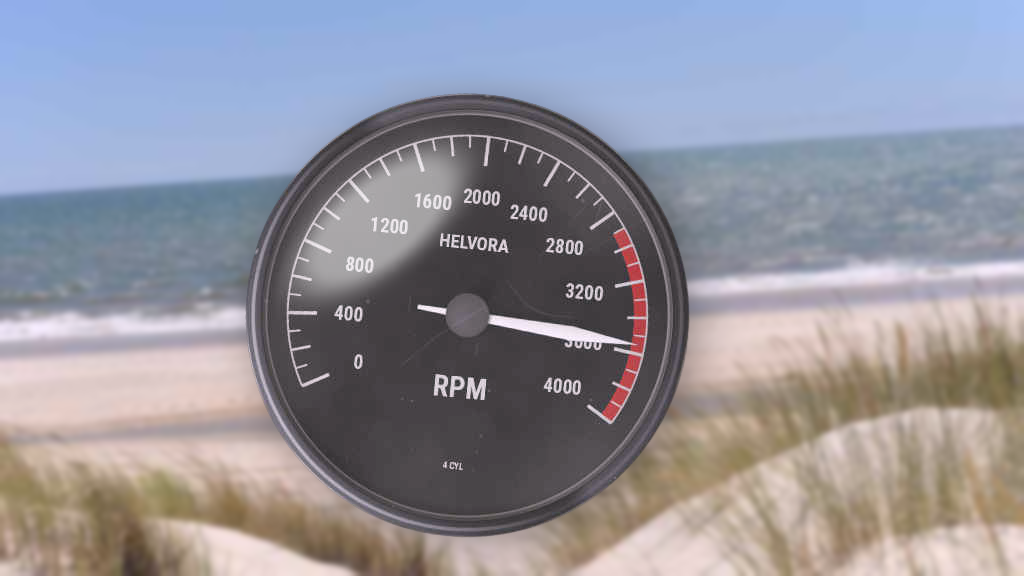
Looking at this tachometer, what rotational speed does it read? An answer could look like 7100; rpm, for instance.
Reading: 3550; rpm
